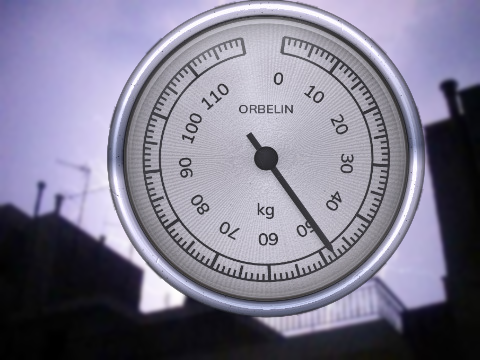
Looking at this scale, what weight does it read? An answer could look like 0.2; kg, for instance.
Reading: 48; kg
